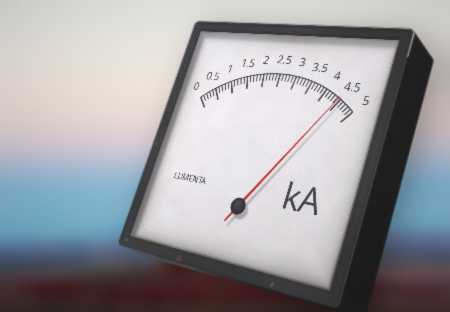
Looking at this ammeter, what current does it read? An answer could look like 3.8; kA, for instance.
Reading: 4.5; kA
